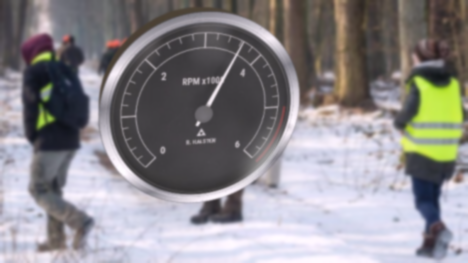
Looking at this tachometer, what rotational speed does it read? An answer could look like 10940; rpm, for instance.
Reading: 3600; rpm
